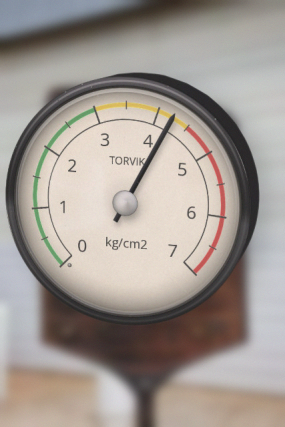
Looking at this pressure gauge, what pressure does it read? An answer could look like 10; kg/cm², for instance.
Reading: 4.25; kg/cm²
